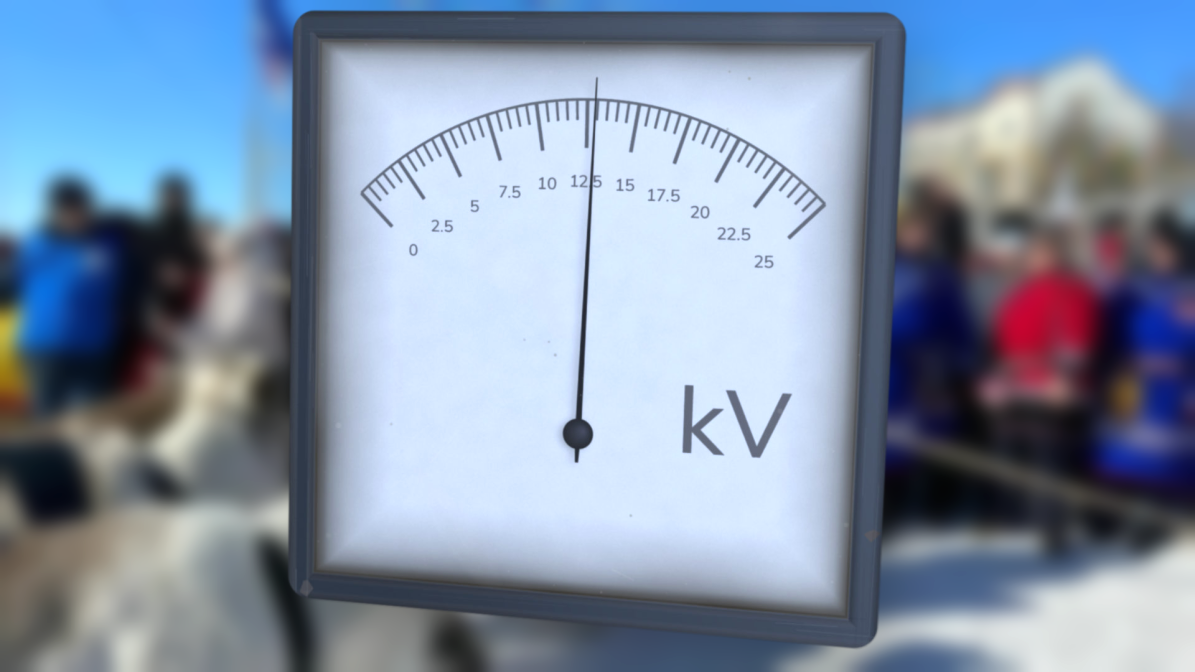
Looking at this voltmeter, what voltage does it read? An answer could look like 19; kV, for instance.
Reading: 13; kV
